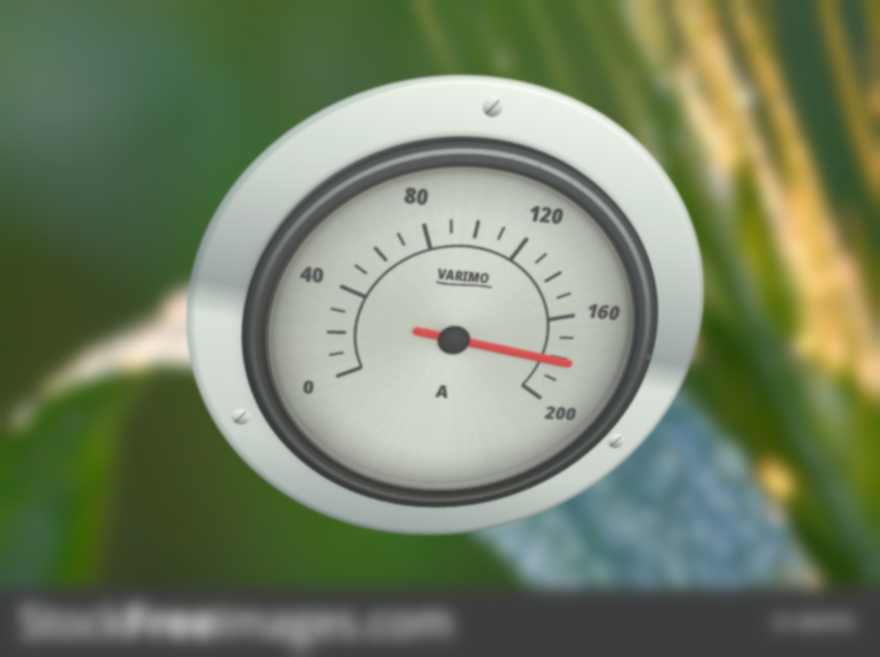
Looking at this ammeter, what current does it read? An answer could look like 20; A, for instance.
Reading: 180; A
